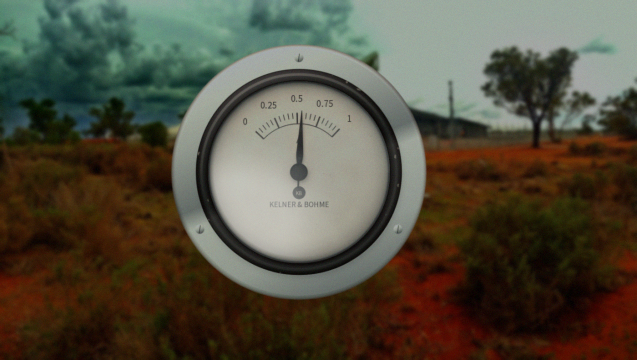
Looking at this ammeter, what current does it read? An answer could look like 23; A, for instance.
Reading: 0.55; A
